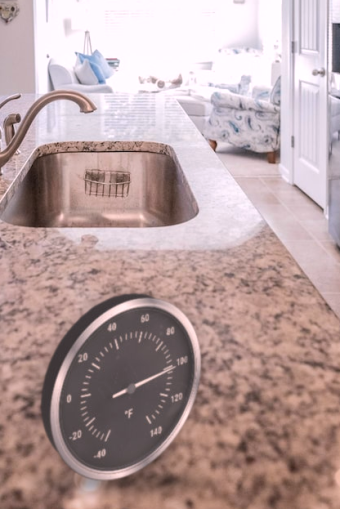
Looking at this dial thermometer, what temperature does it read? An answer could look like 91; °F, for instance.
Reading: 100; °F
